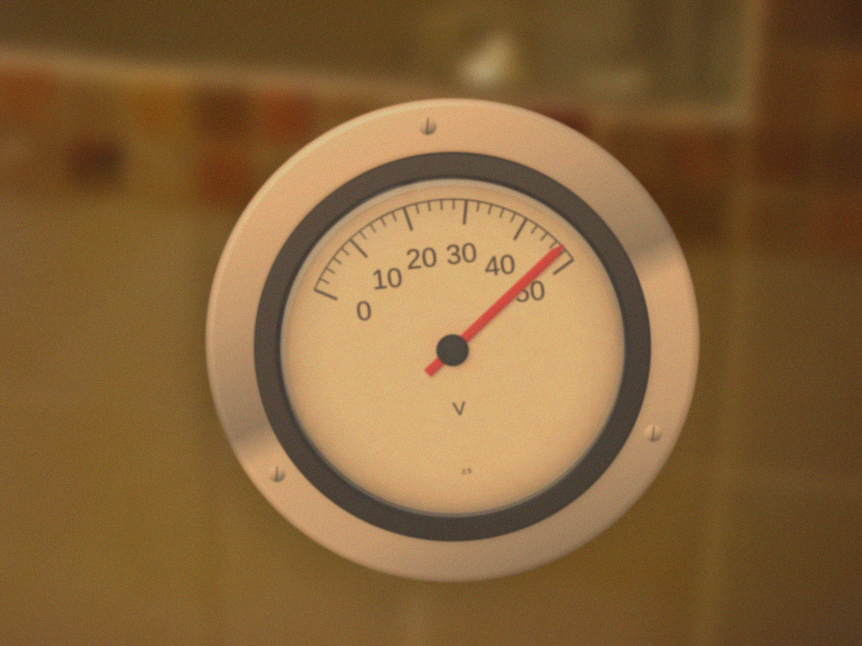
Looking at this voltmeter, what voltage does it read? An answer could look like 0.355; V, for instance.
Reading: 47; V
